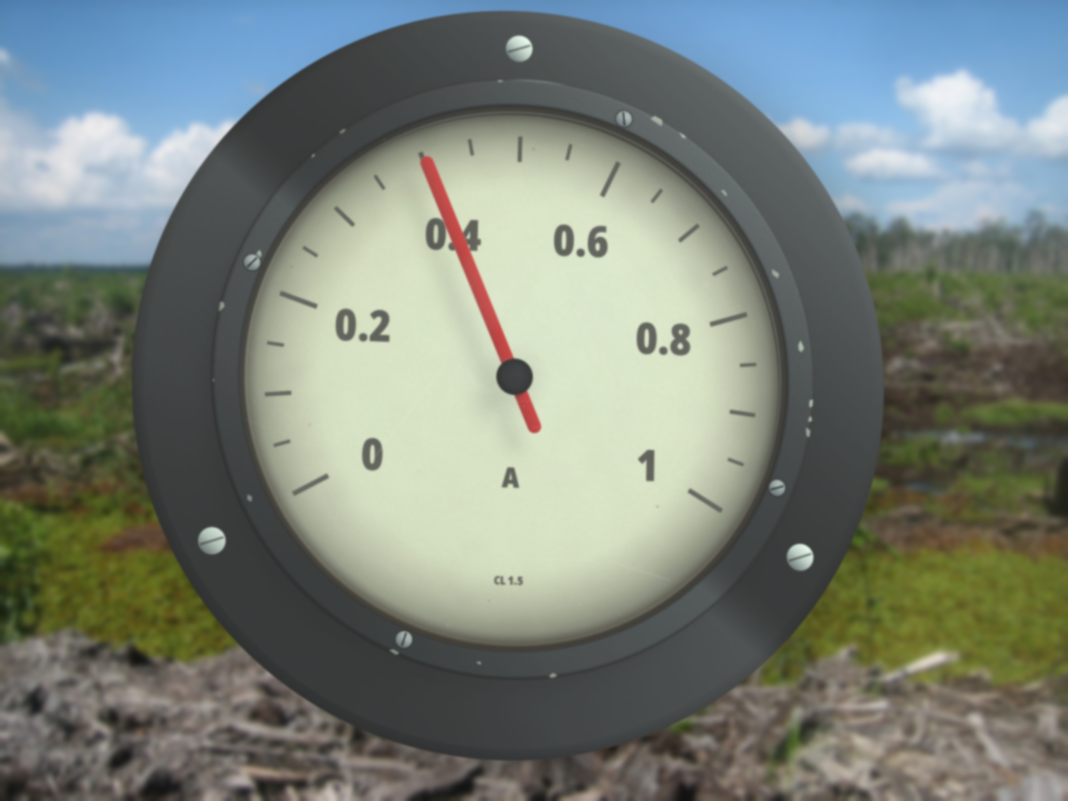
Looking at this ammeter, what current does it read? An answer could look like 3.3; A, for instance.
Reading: 0.4; A
